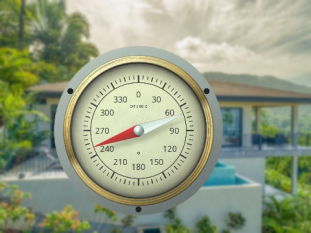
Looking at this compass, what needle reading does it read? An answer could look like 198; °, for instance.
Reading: 250; °
